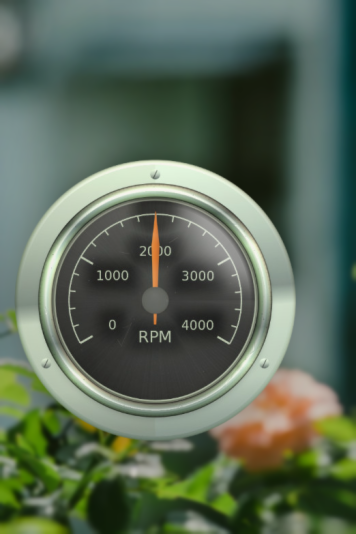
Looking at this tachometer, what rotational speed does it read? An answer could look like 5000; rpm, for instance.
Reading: 2000; rpm
